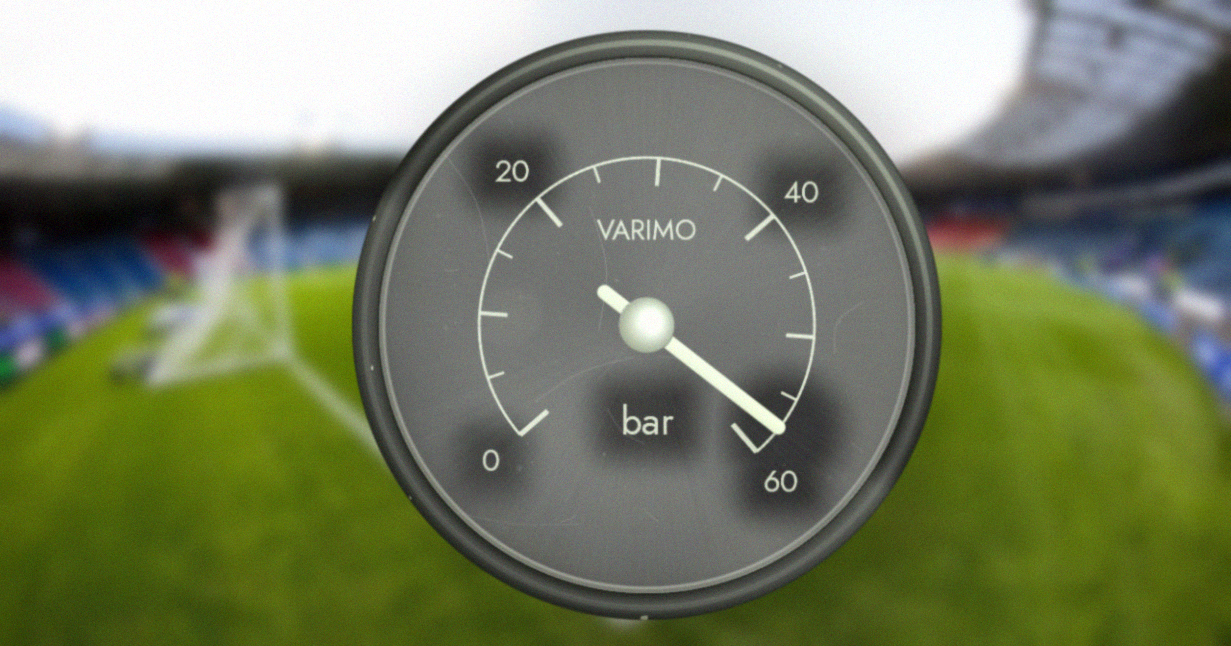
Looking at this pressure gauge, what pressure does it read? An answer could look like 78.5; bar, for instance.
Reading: 57.5; bar
